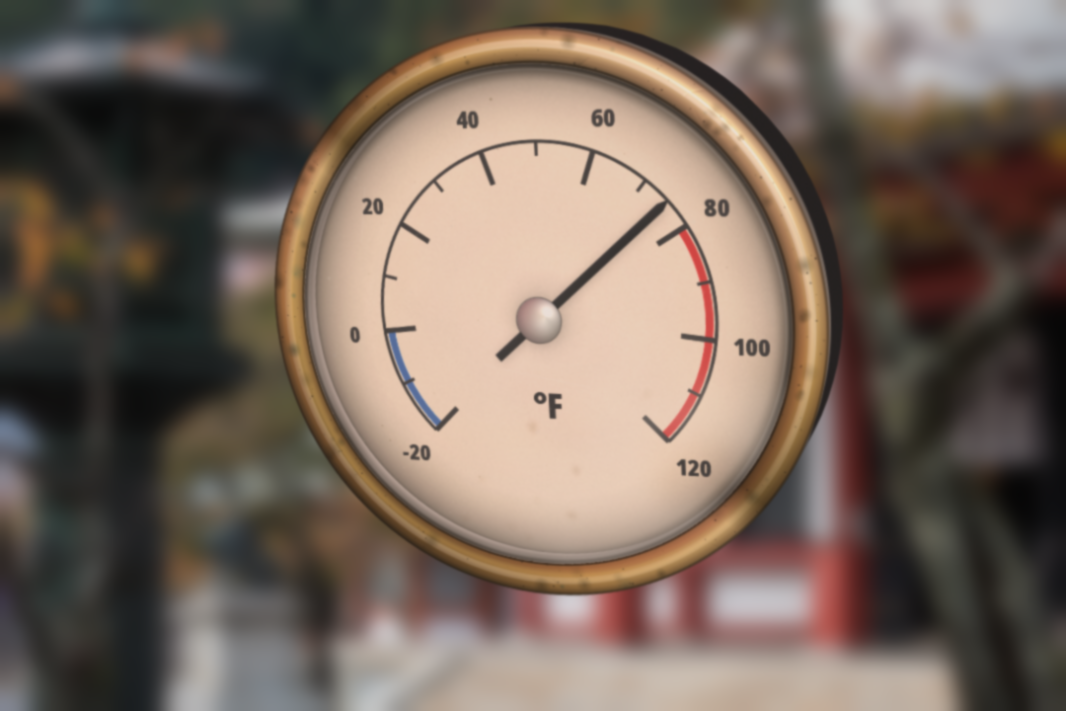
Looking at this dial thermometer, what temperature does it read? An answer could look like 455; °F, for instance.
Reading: 75; °F
